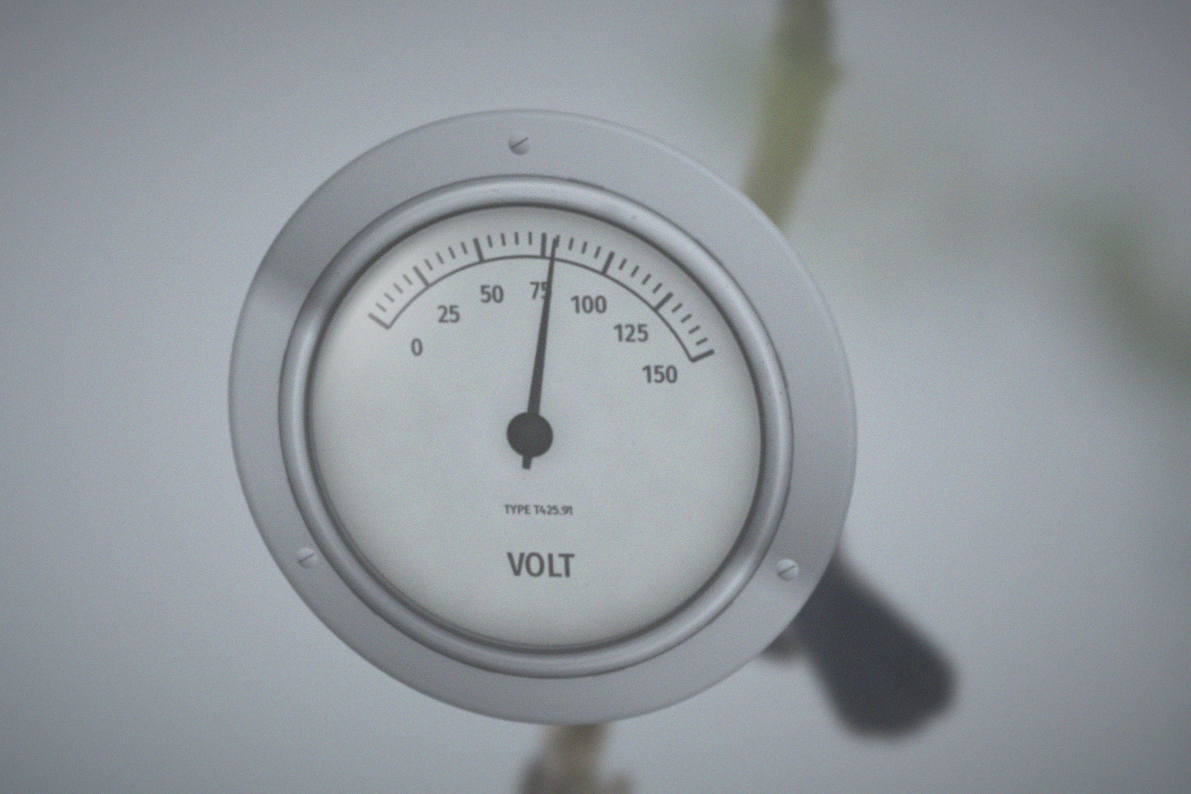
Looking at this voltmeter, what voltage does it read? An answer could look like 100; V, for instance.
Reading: 80; V
